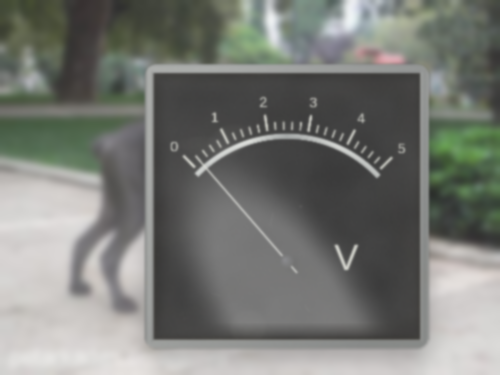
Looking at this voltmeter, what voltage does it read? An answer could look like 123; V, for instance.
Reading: 0.2; V
